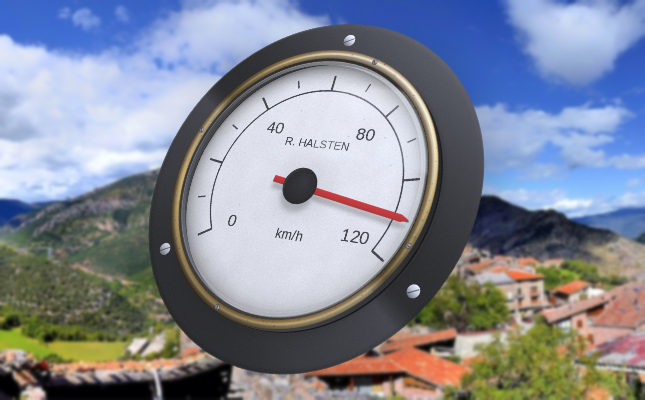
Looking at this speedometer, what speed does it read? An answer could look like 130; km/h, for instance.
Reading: 110; km/h
